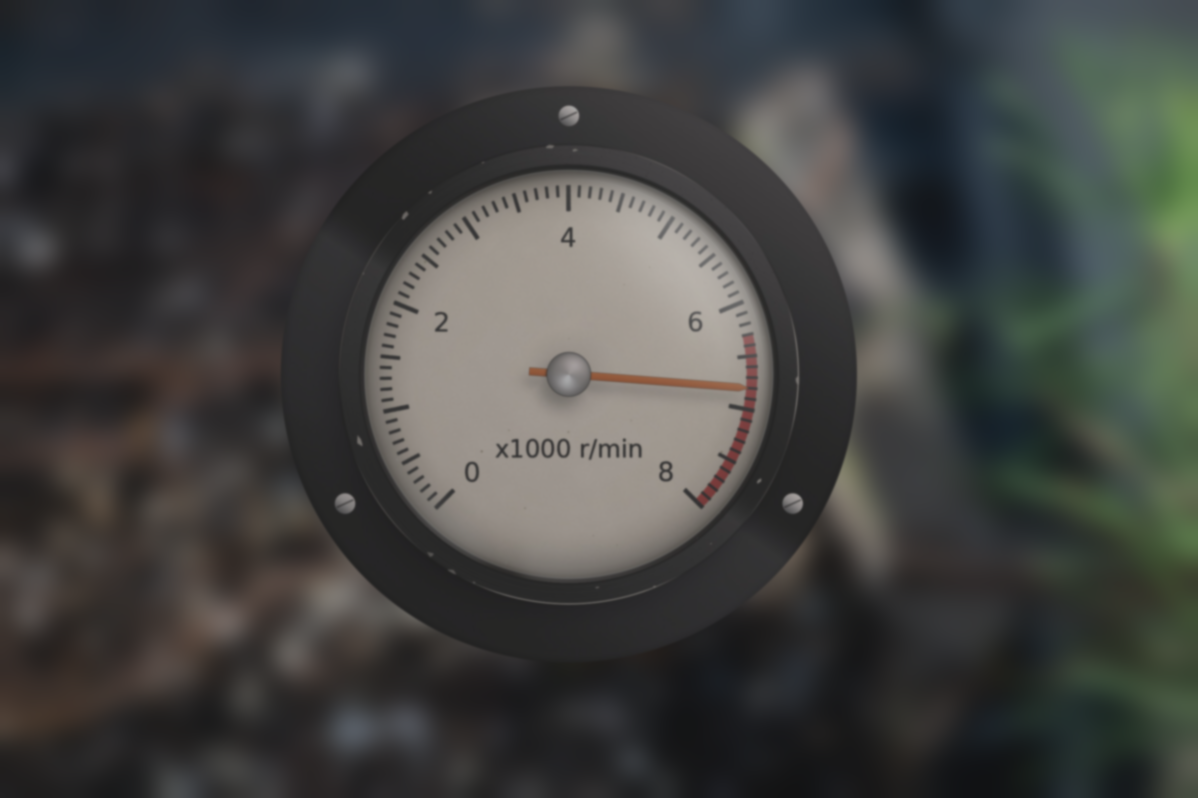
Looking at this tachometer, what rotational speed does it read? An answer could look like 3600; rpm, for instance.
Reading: 6800; rpm
